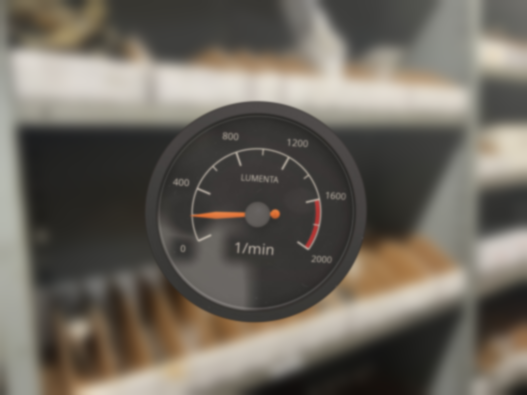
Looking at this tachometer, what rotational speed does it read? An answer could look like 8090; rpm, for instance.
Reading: 200; rpm
